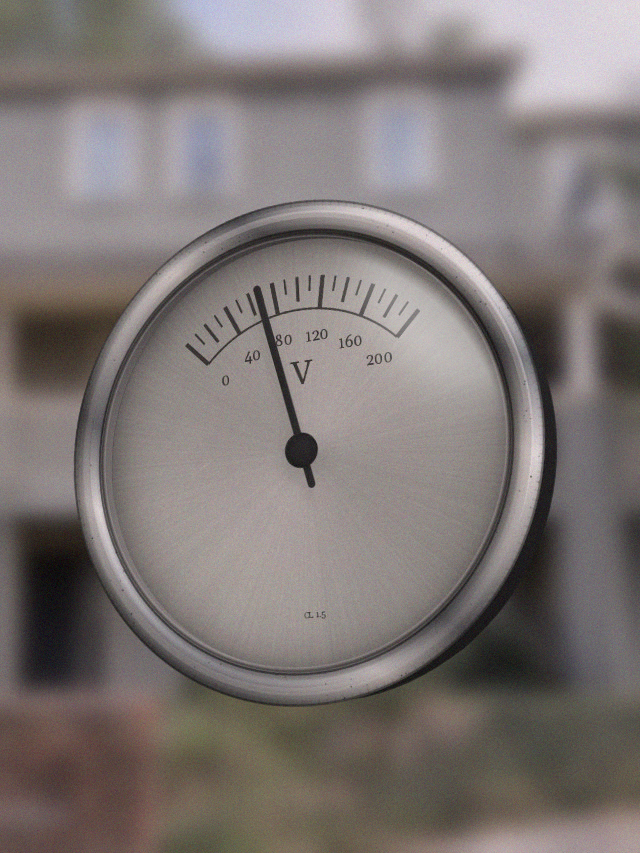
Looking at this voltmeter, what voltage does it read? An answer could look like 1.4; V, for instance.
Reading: 70; V
